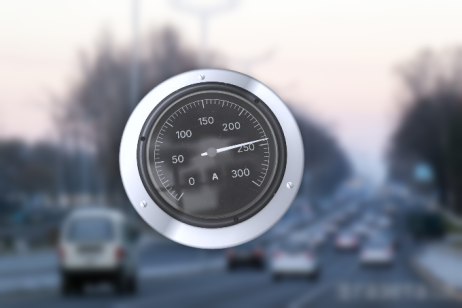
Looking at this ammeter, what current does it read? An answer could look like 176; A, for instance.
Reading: 245; A
